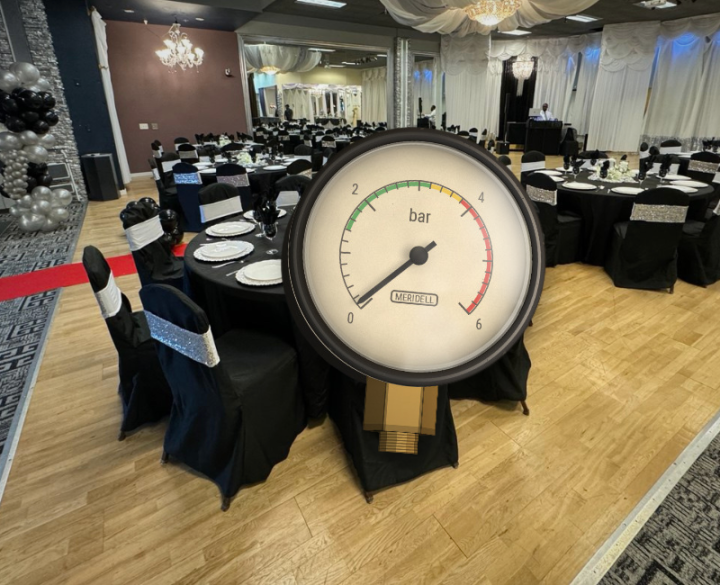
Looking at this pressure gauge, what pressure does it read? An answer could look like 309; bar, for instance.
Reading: 0.1; bar
